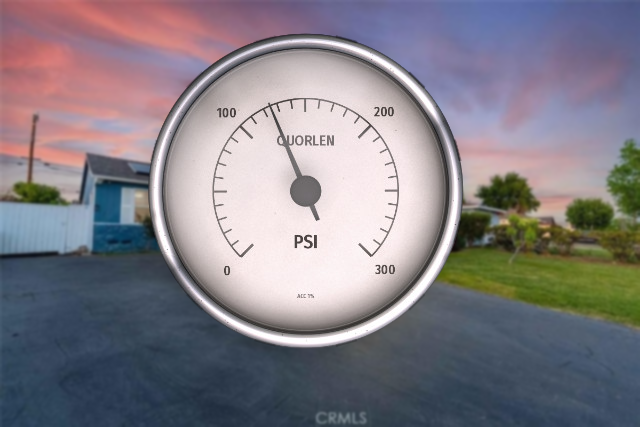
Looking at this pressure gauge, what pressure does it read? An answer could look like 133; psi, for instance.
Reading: 125; psi
